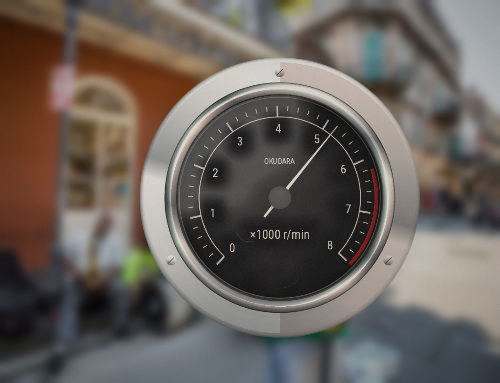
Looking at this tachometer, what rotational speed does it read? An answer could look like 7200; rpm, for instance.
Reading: 5200; rpm
